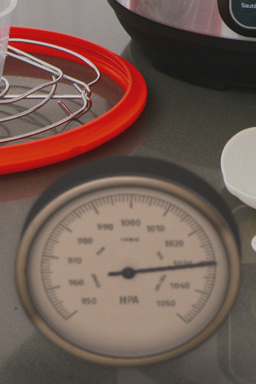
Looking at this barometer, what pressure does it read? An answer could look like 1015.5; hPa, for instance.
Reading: 1030; hPa
